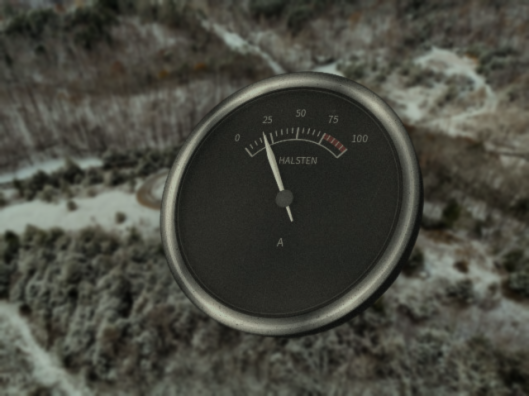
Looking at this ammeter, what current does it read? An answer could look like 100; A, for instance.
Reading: 20; A
